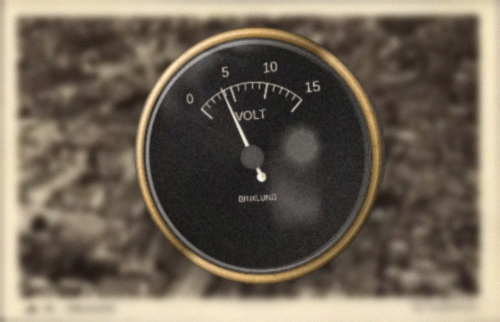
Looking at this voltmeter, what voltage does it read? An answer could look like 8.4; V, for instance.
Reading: 4; V
